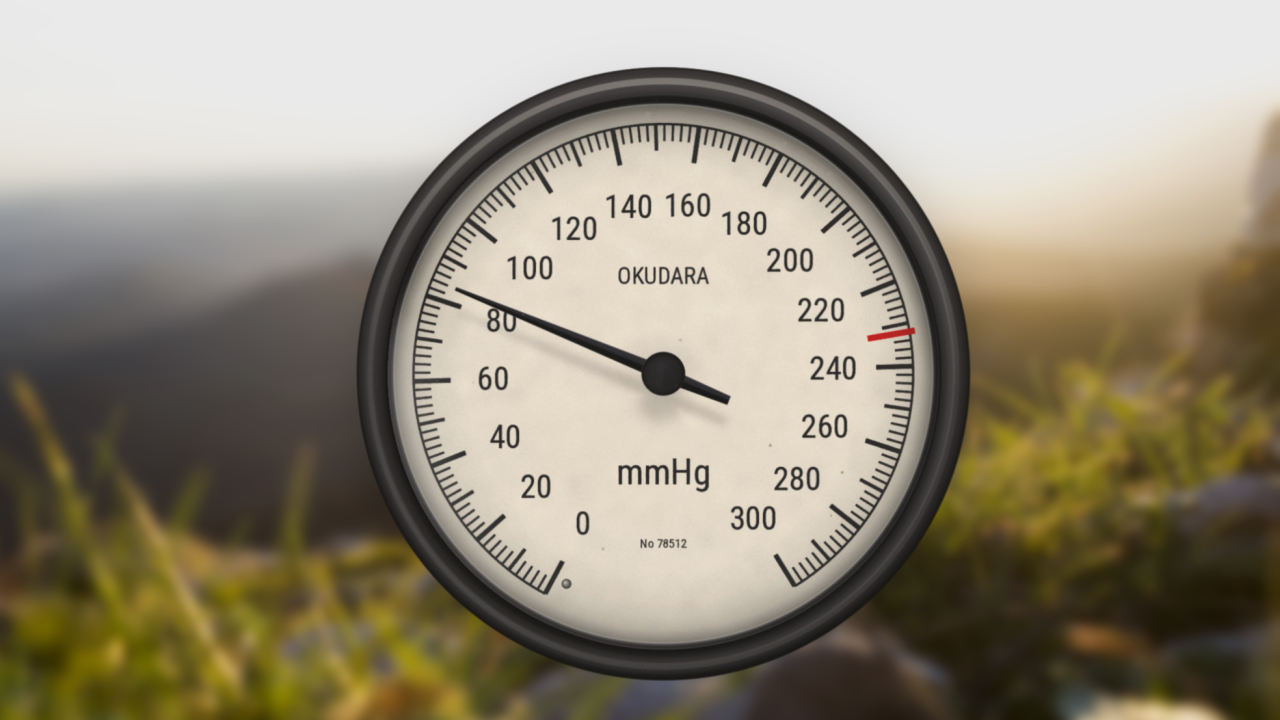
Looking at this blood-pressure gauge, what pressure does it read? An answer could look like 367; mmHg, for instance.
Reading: 84; mmHg
